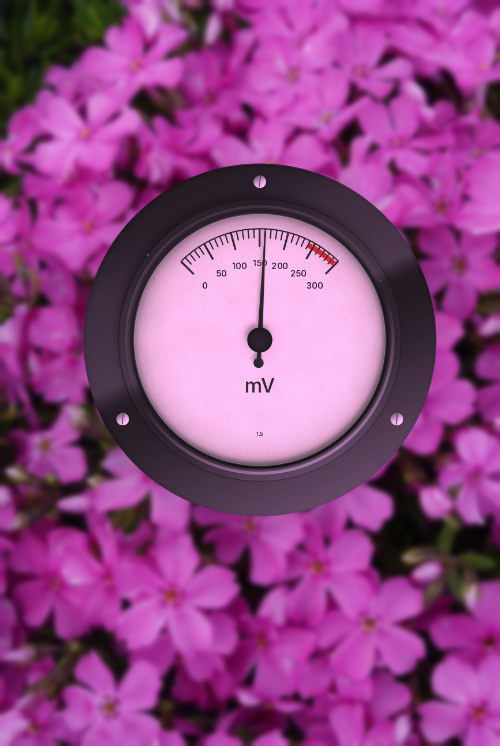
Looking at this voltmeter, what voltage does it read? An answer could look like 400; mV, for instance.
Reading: 160; mV
